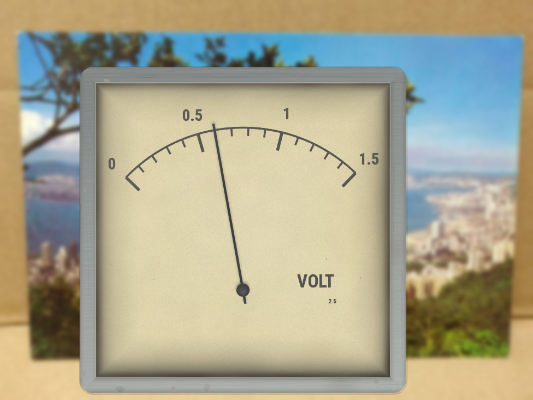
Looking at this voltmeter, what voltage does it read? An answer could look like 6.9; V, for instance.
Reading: 0.6; V
